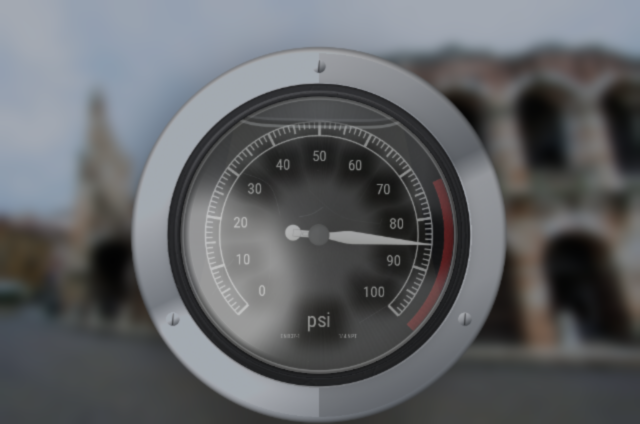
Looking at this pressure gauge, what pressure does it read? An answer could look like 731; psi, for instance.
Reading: 85; psi
